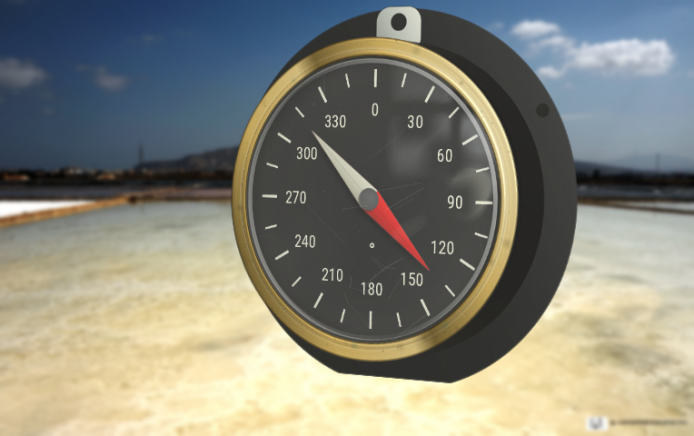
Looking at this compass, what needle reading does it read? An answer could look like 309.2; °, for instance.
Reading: 135; °
